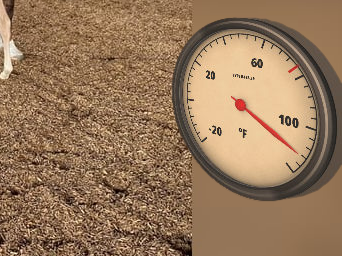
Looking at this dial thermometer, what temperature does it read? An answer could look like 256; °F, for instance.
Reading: 112; °F
